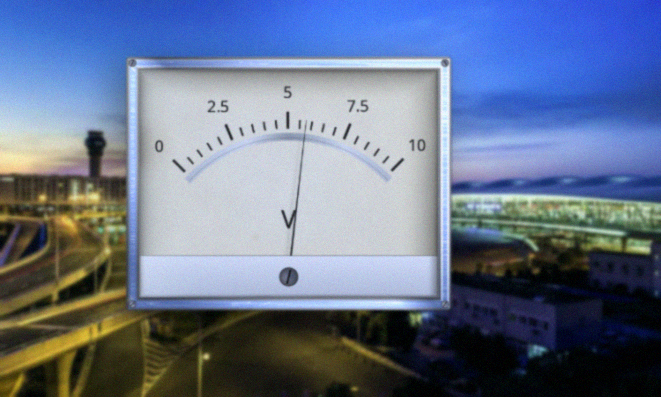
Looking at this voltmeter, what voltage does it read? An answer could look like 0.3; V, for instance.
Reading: 5.75; V
